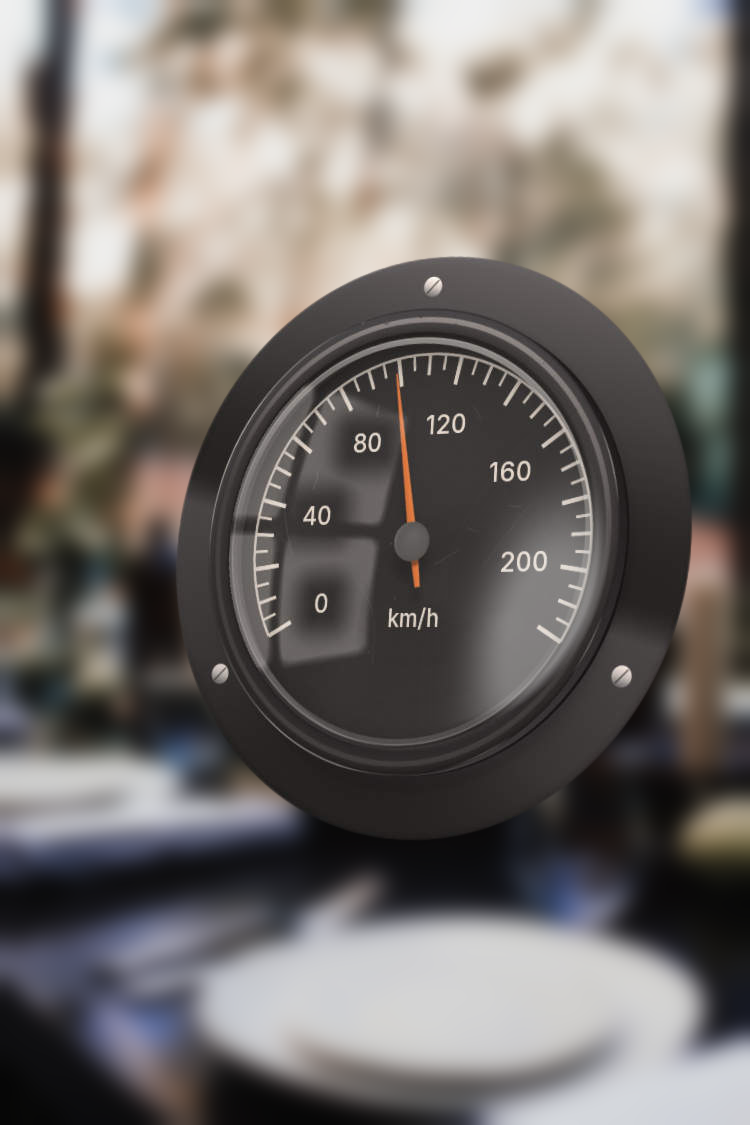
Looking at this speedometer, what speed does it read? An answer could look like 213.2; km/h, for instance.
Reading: 100; km/h
